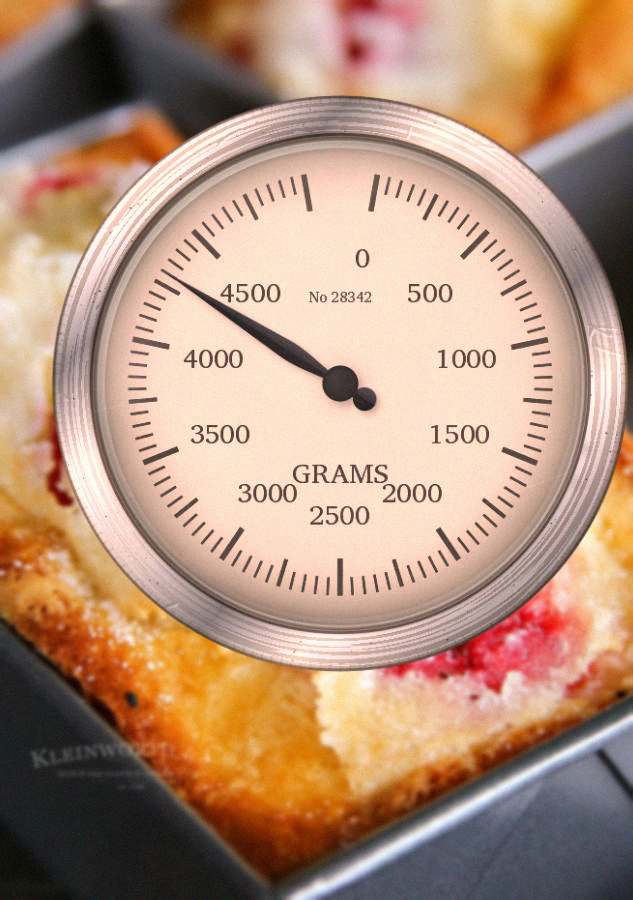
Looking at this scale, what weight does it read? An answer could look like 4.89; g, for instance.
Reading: 4300; g
